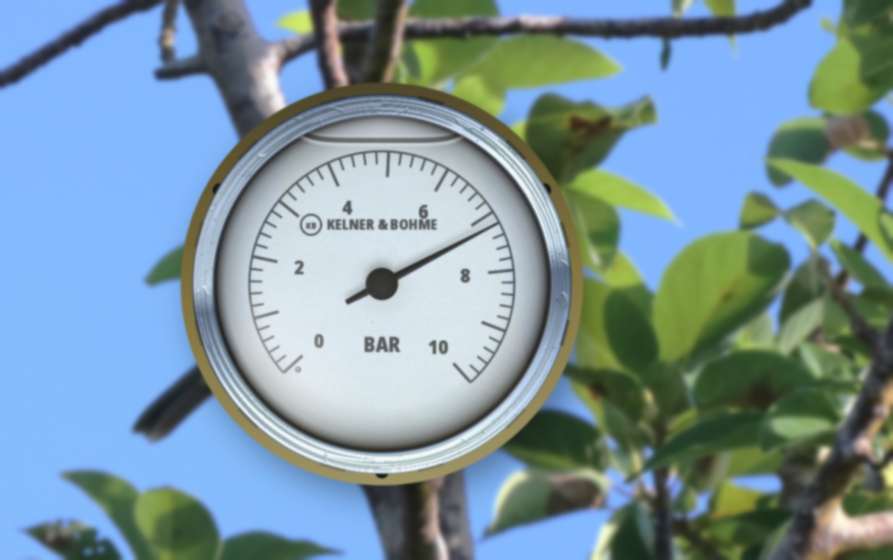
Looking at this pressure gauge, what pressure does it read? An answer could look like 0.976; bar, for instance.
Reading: 7.2; bar
